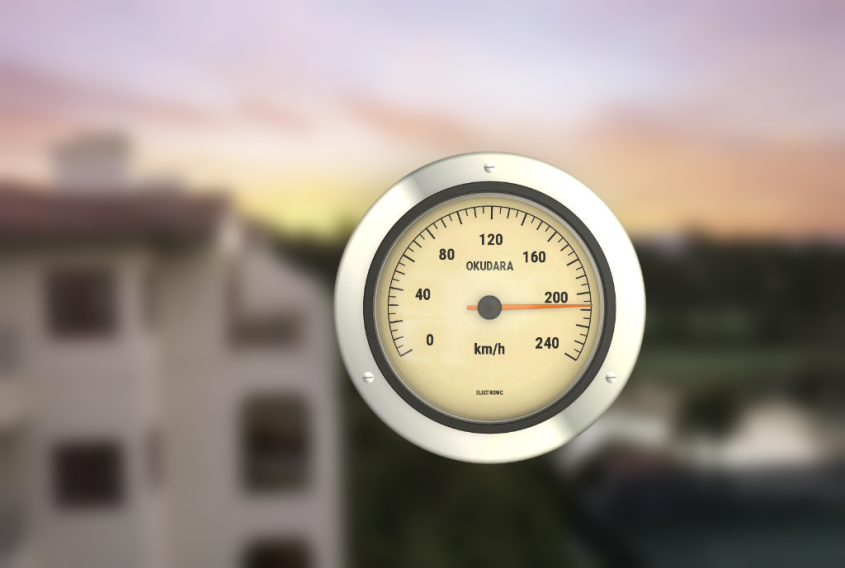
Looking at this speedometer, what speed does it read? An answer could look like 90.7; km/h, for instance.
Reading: 207.5; km/h
